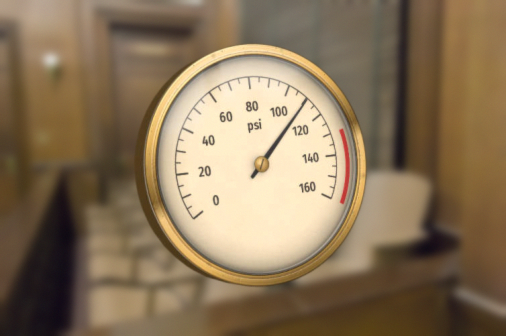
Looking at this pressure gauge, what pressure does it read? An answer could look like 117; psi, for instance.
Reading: 110; psi
